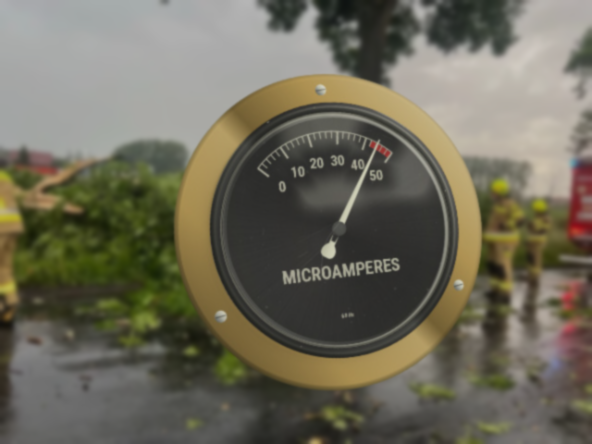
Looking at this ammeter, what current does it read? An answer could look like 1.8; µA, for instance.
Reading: 44; µA
